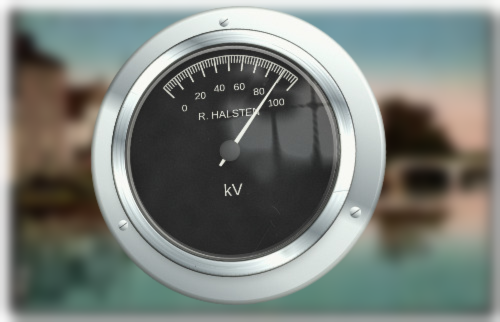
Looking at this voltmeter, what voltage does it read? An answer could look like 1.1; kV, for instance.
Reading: 90; kV
